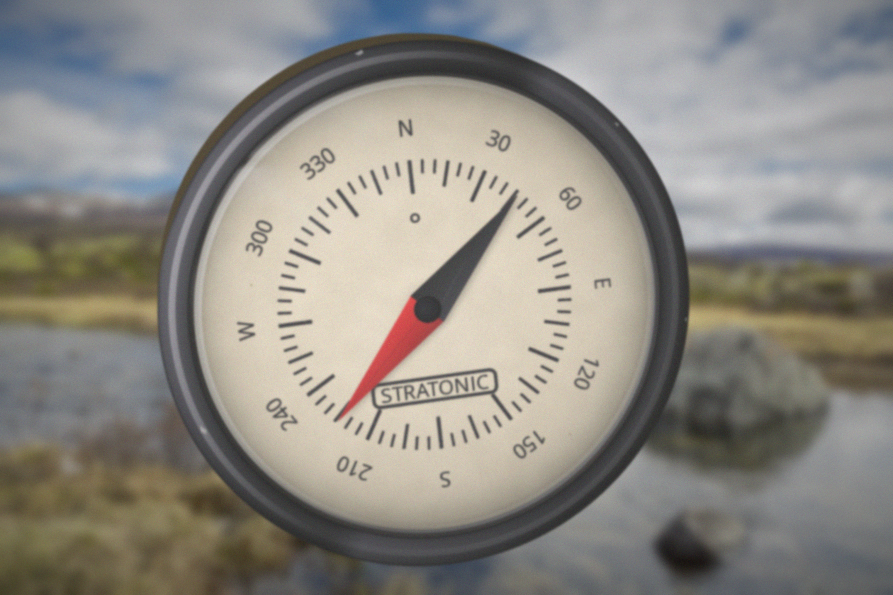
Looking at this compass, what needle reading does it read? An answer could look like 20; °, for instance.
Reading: 225; °
